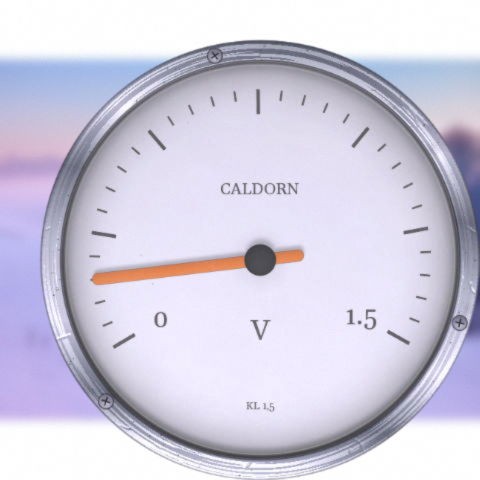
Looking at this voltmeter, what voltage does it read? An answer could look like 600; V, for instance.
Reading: 0.15; V
